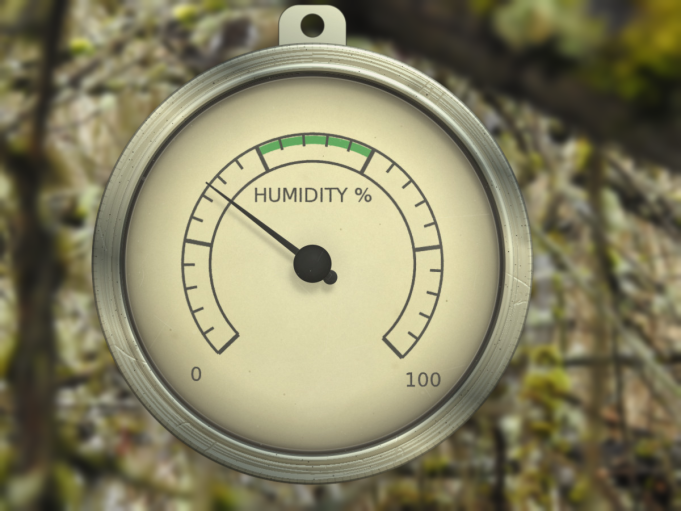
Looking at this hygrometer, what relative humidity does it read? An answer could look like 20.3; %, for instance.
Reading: 30; %
